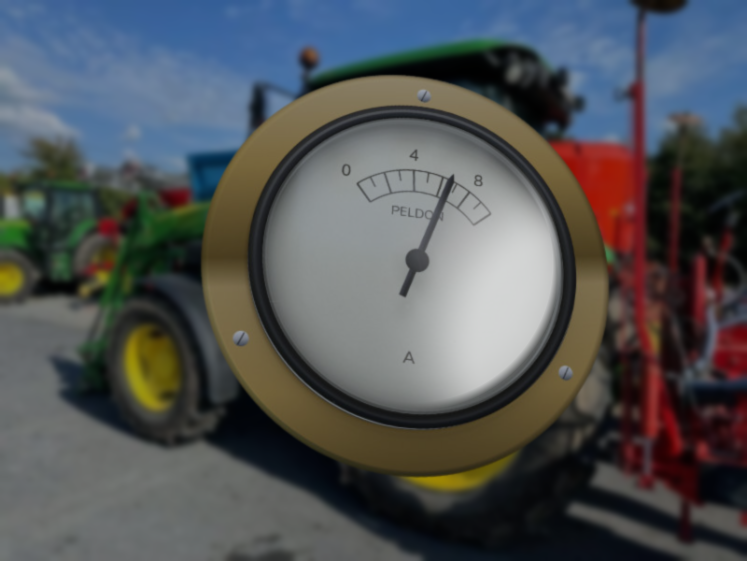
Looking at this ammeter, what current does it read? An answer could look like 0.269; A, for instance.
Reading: 6.5; A
